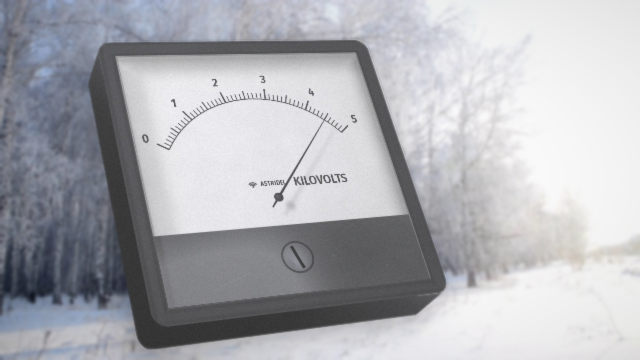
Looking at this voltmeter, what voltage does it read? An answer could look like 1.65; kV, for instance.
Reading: 4.5; kV
